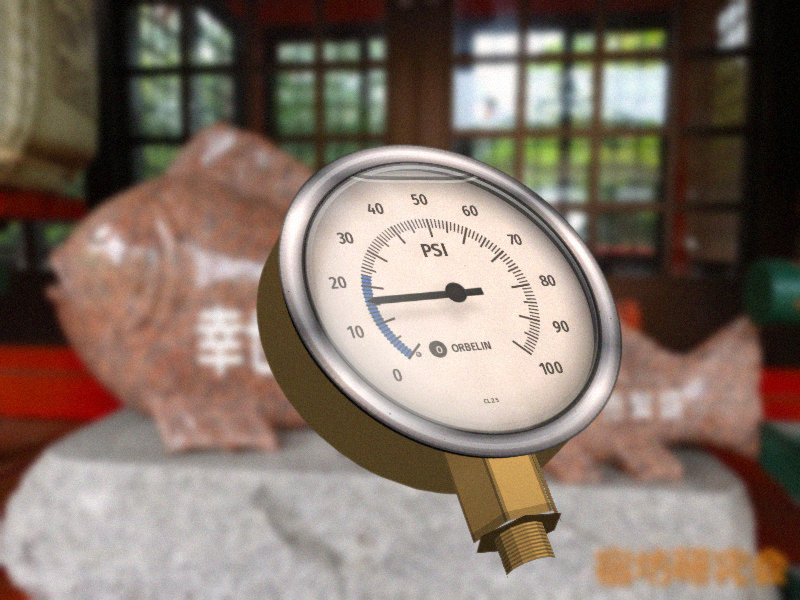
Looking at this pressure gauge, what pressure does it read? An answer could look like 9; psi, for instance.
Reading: 15; psi
